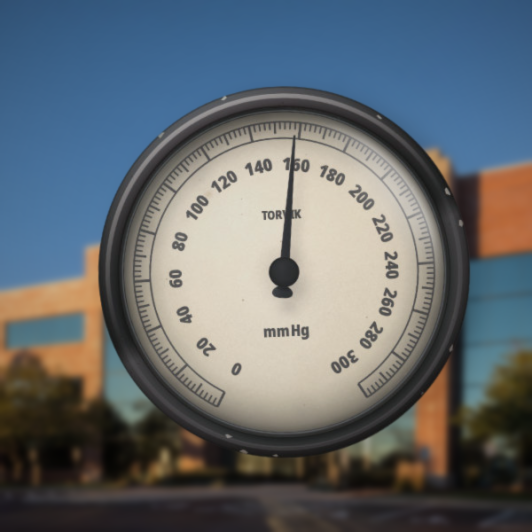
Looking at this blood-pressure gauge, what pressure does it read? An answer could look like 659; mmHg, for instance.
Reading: 158; mmHg
